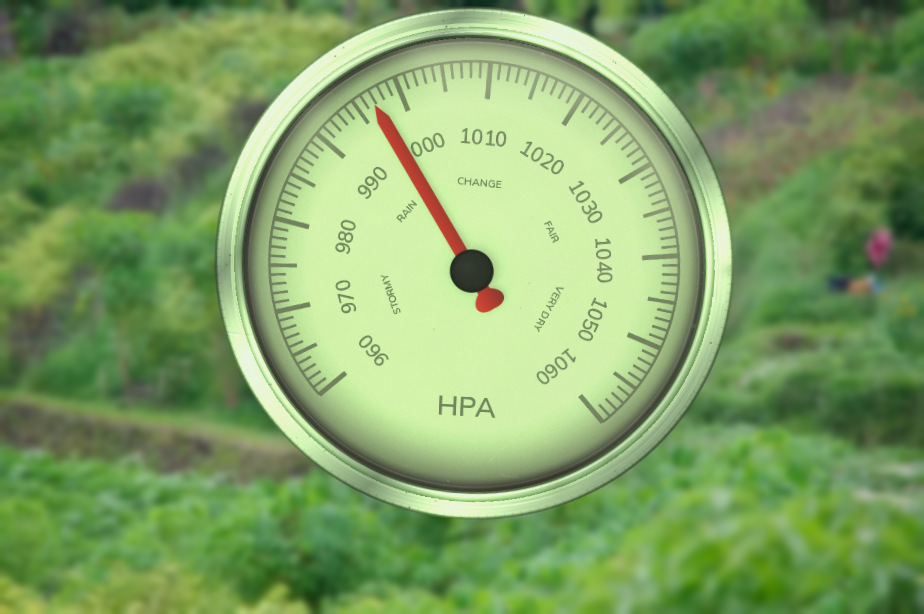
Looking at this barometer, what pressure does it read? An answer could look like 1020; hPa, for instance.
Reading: 997; hPa
